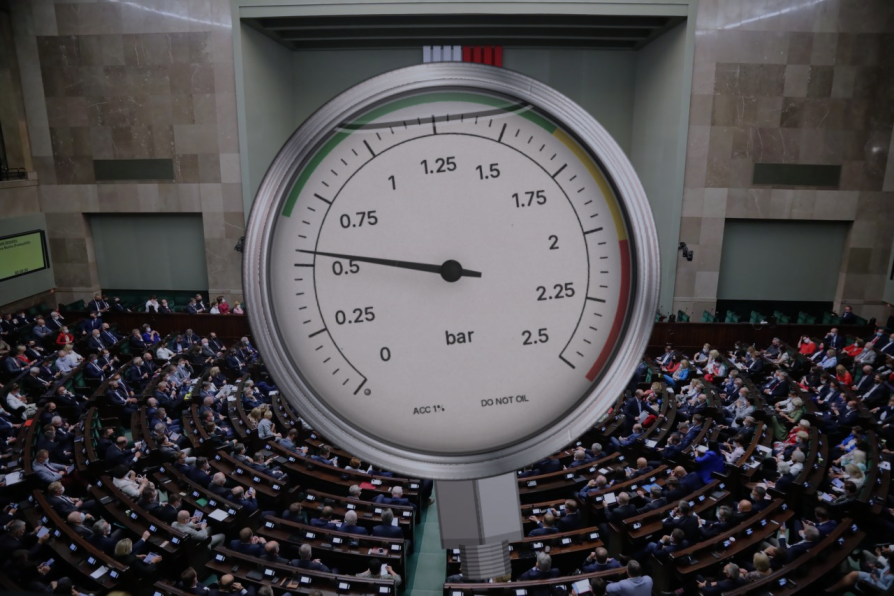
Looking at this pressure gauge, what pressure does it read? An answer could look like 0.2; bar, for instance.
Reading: 0.55; bar
